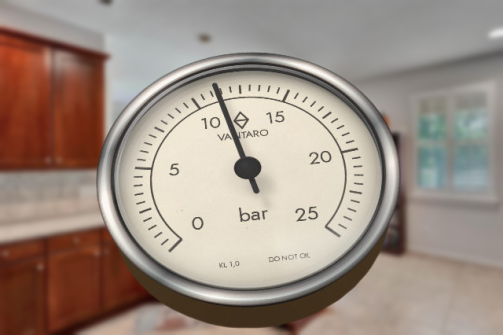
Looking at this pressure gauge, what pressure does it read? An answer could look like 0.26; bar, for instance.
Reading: 11.25; bar
